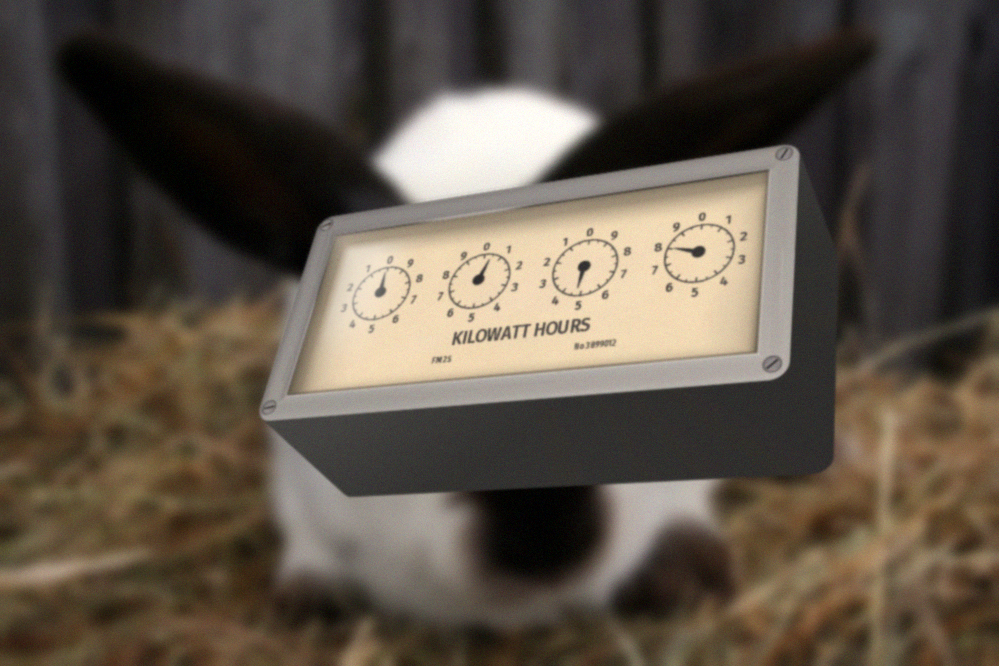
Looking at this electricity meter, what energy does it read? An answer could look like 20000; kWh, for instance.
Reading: 48; kWh
